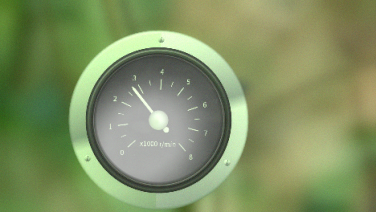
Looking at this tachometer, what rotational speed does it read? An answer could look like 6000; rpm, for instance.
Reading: 2750; rpm
